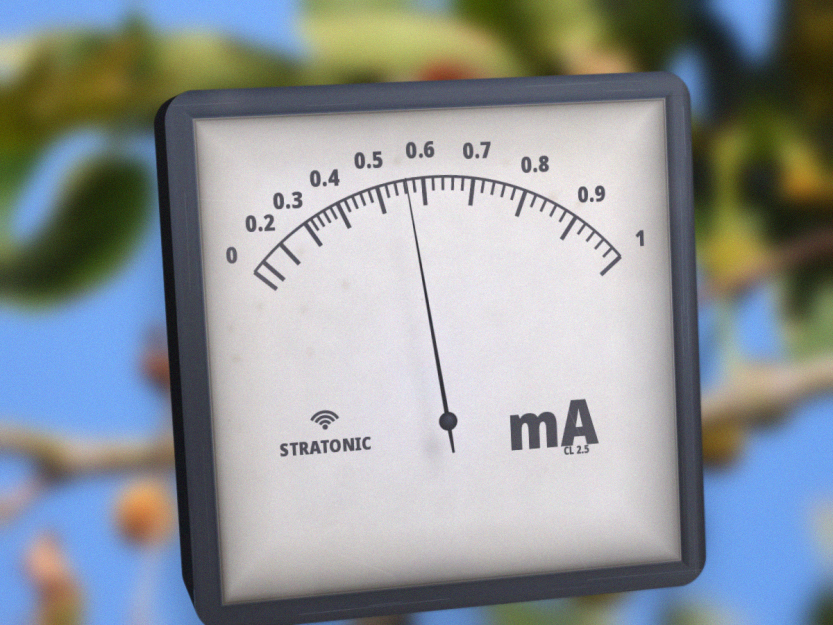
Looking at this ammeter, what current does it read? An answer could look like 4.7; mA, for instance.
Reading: 0.56; mA
